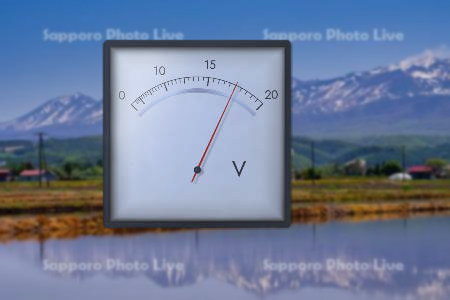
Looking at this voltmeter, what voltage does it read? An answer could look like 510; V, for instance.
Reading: 17.5; V
